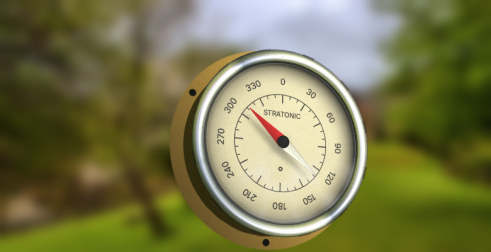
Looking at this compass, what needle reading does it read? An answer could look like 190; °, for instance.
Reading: 310; °
